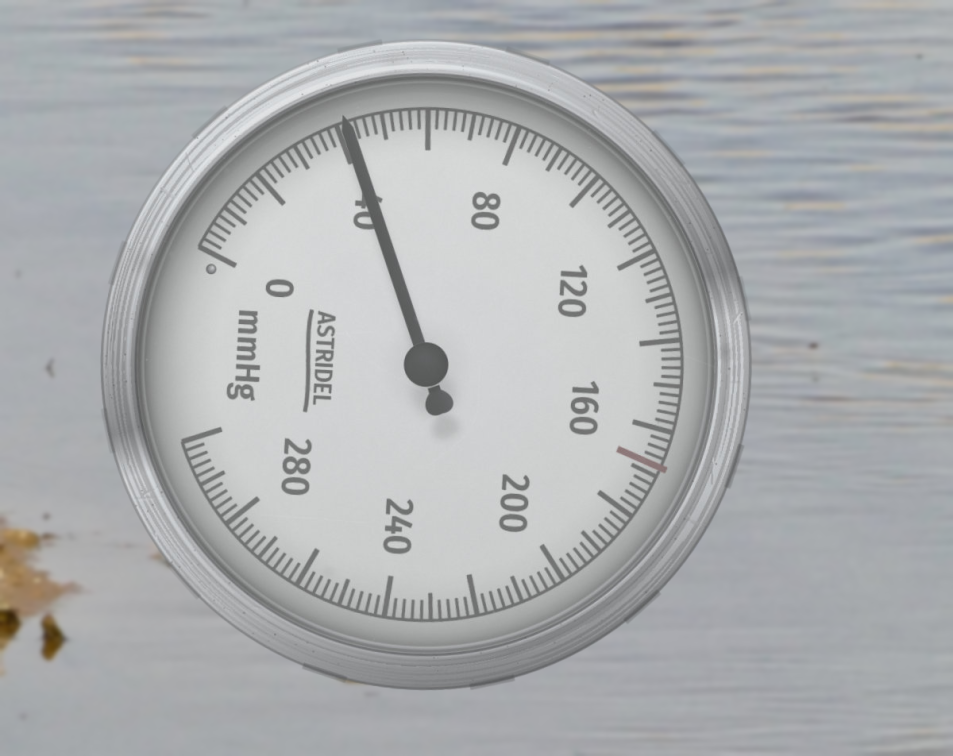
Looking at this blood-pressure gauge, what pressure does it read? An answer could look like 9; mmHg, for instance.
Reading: 42; mmHg
